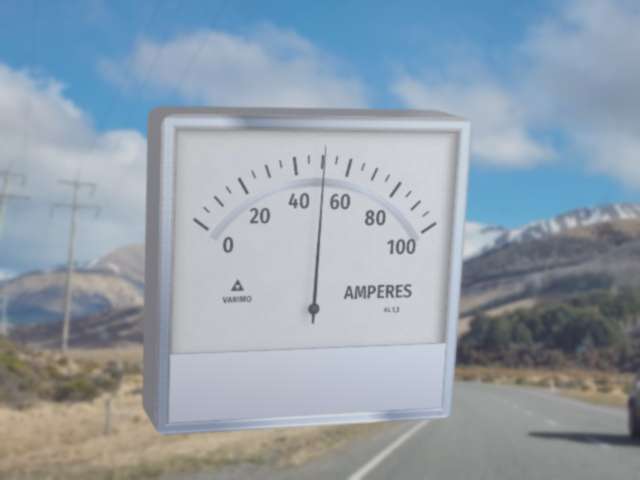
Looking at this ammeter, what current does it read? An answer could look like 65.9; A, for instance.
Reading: 50; A
